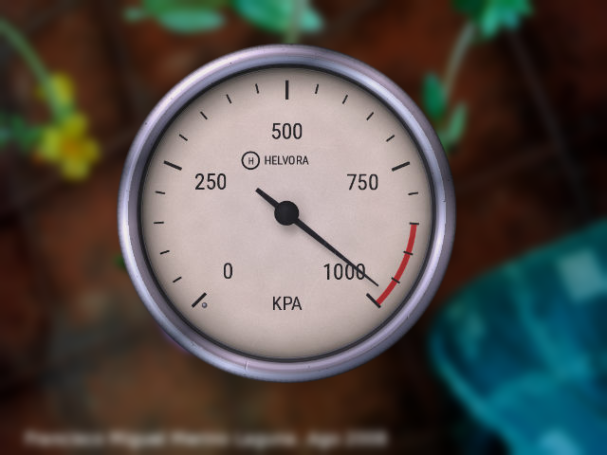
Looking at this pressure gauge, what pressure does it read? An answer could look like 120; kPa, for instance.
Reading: 975; kPa
